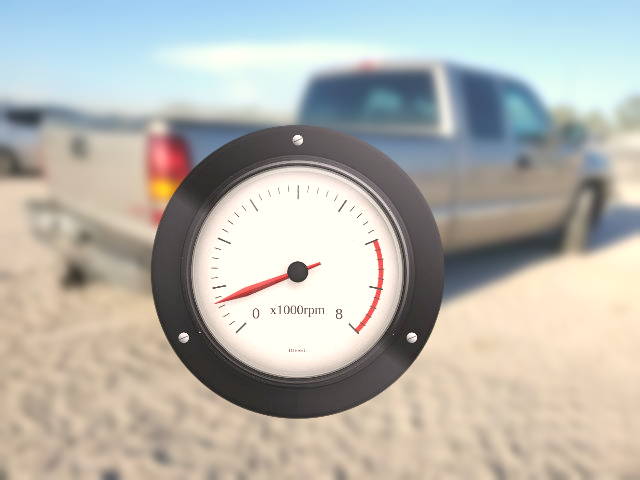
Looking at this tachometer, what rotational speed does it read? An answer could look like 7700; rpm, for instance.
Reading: 700; rpm
